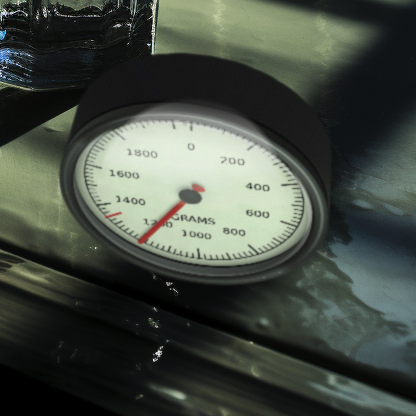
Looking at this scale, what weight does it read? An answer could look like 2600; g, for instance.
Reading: 1200; g
